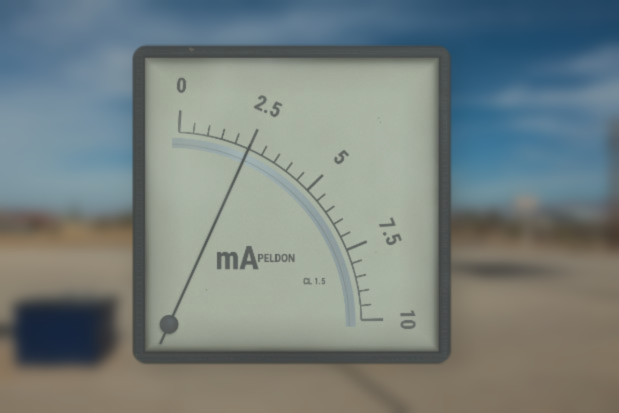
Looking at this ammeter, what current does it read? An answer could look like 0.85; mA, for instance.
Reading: 2.5; mA
